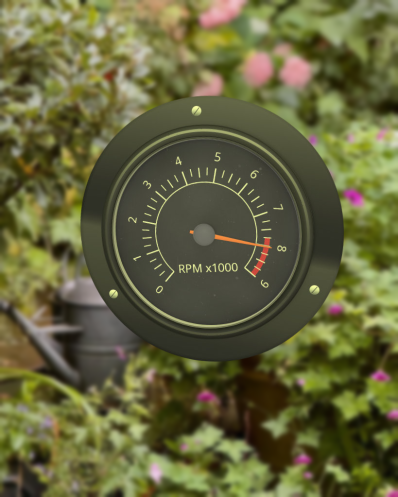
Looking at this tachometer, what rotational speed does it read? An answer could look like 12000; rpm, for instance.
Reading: 8000; rpm
